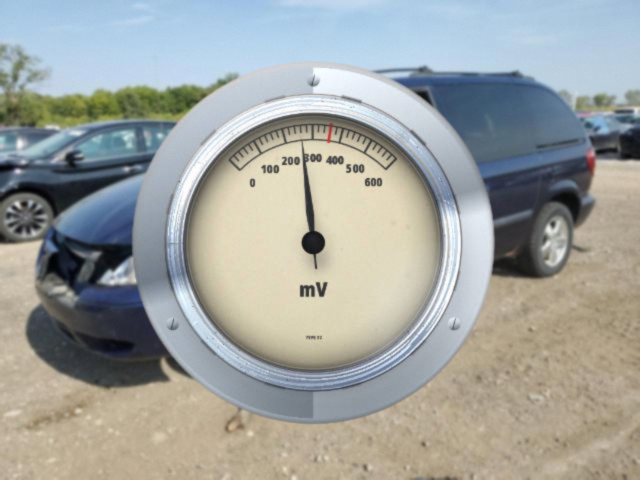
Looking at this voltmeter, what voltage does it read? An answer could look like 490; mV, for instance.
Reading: 260; mV
